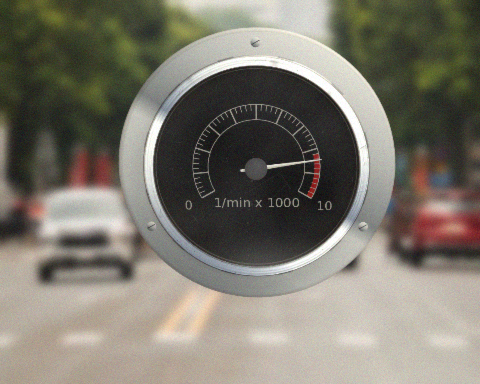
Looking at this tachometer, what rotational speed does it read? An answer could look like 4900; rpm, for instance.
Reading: 8400; rpm
